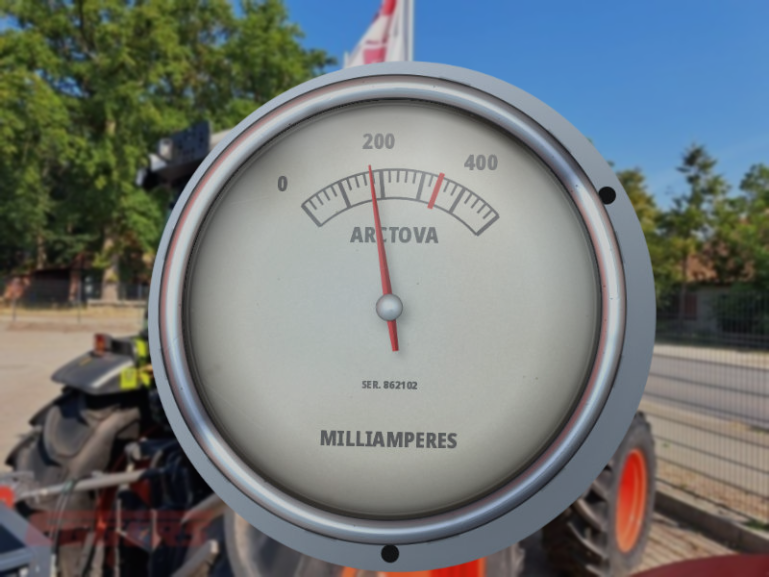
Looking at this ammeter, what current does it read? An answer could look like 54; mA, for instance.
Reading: 180; mA
